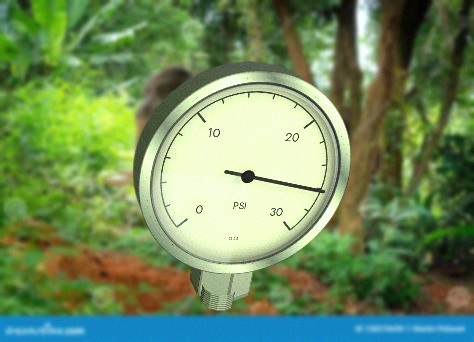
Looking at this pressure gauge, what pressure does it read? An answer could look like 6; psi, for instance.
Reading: 26; psi
